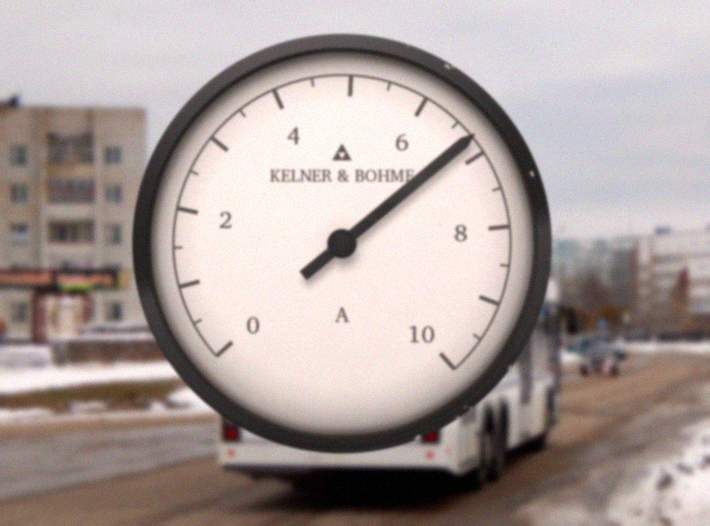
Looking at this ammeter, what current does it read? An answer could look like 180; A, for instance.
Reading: 6.75; A
